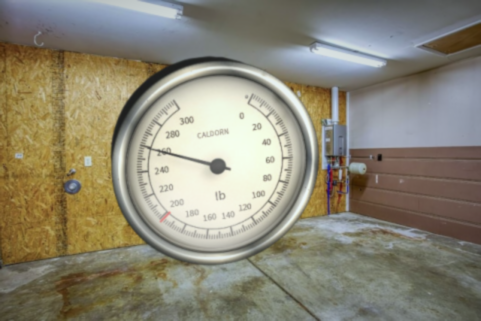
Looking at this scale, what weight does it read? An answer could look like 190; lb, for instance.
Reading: 260; lb
